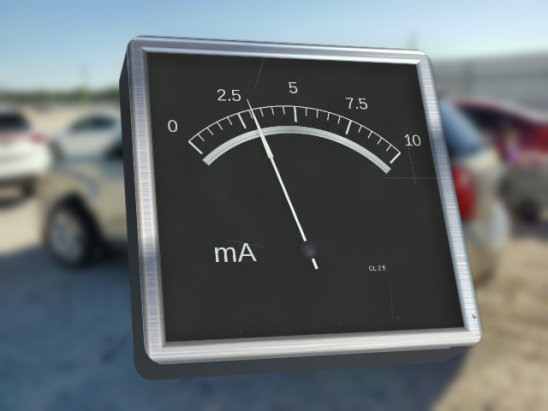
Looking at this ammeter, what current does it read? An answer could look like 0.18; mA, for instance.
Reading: 3; mA
